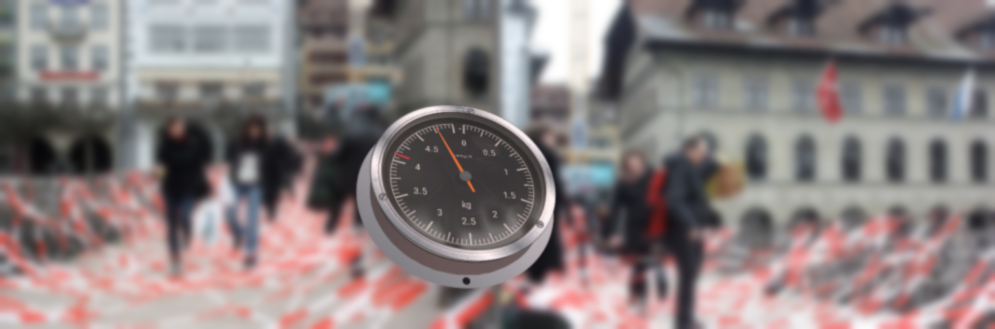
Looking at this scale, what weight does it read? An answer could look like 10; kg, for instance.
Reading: 4.75; kg
